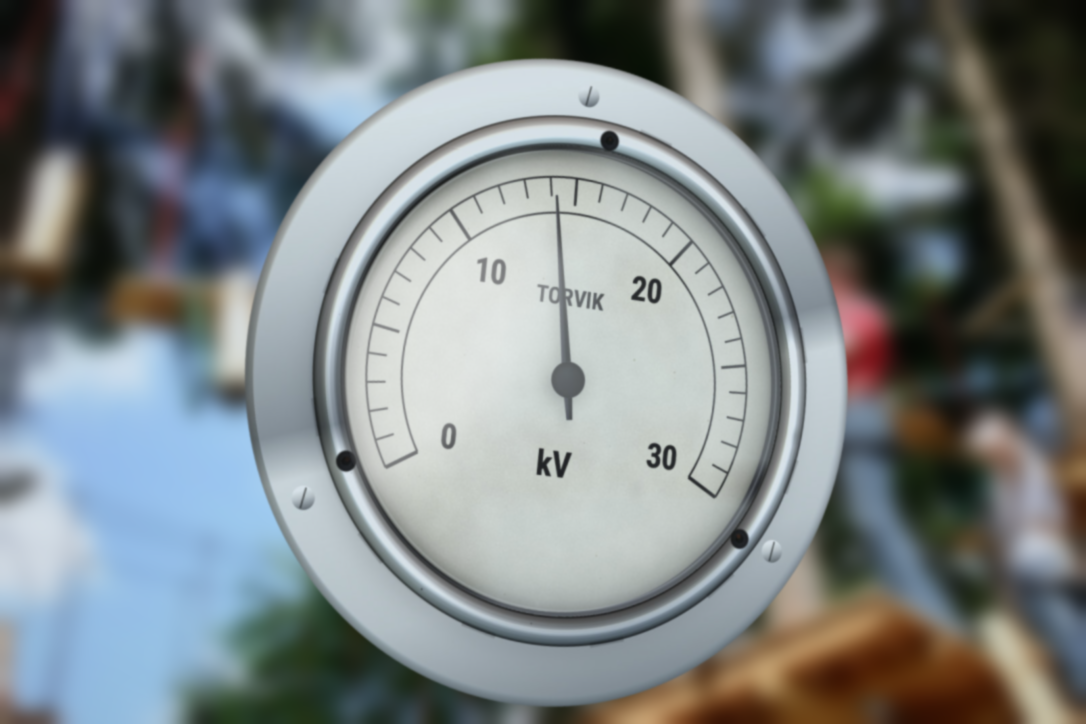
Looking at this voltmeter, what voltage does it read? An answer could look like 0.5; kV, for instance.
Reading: 14; kV
